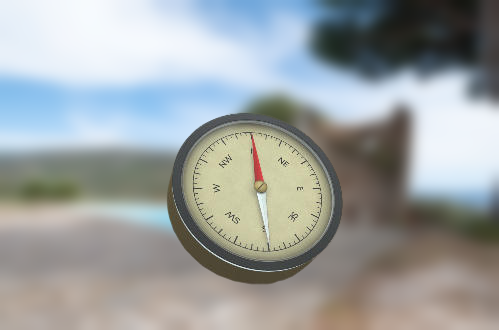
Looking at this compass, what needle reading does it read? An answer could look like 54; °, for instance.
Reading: 0; °
